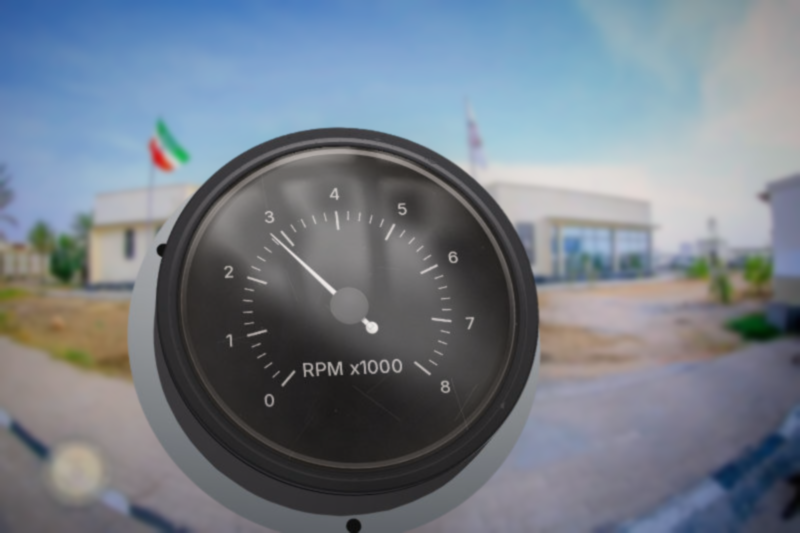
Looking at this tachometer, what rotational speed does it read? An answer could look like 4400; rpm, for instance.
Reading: 2800; rpm
